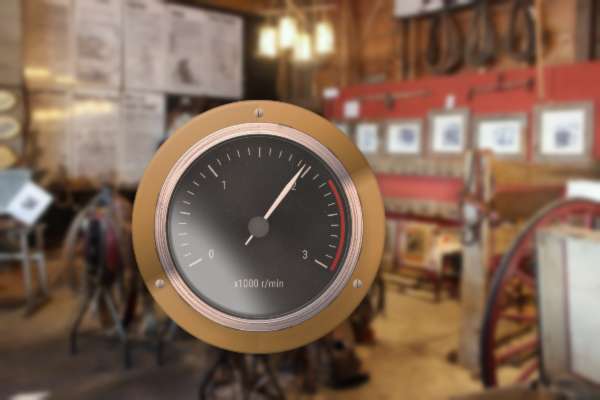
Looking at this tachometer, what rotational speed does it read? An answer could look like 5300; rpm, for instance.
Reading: 1950; rpm
